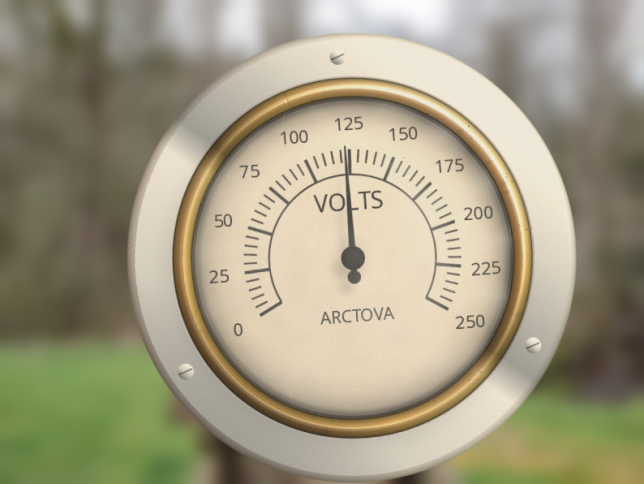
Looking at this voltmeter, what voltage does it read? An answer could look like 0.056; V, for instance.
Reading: 122.5; V
